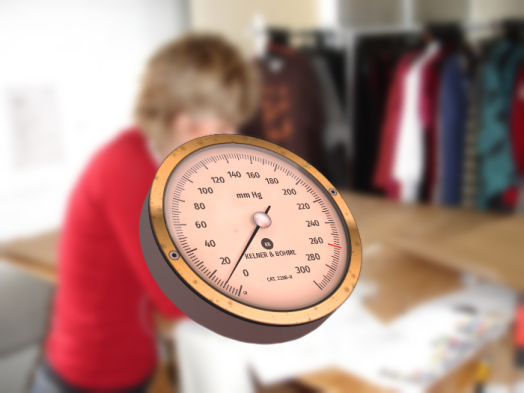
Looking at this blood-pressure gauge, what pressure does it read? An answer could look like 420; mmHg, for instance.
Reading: 10; mmHg
